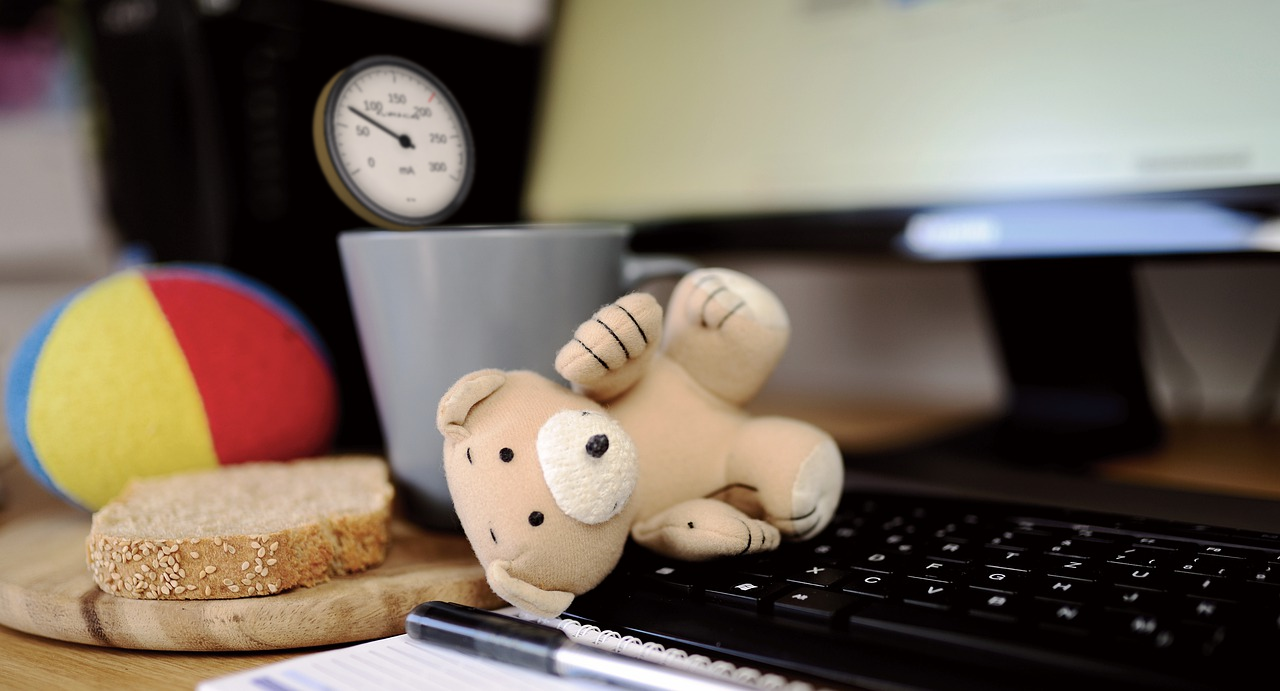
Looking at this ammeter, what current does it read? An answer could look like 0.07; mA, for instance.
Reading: 70; mA
